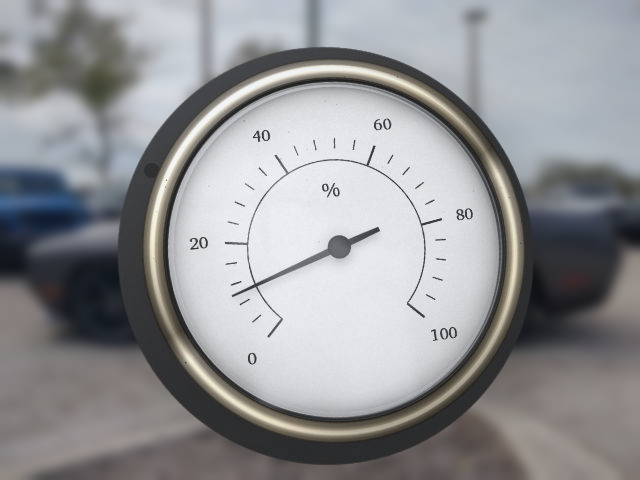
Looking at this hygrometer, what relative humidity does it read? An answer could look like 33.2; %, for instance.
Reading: 10; %
